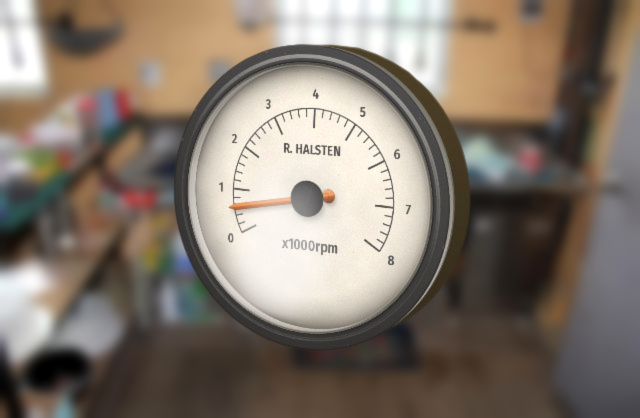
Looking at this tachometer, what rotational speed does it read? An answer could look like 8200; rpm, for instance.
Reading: 600; rpm
